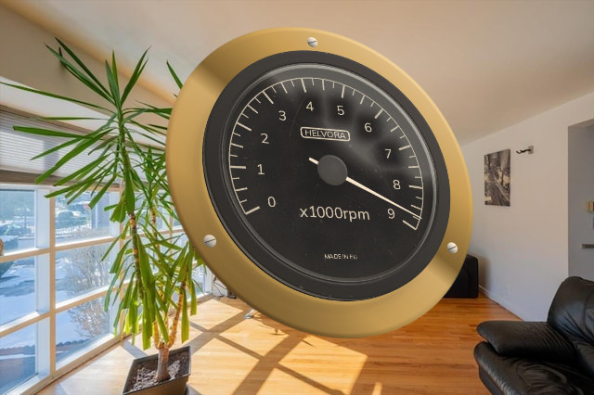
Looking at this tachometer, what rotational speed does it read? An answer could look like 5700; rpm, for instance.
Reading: 8750; rpm
